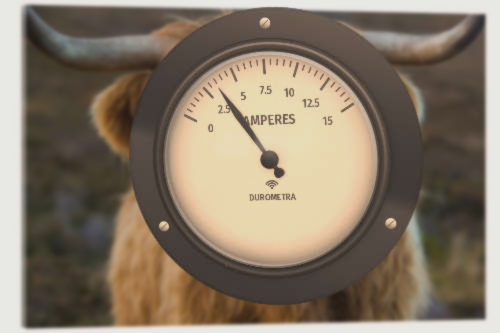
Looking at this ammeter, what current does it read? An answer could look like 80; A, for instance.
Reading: 3.5; A
